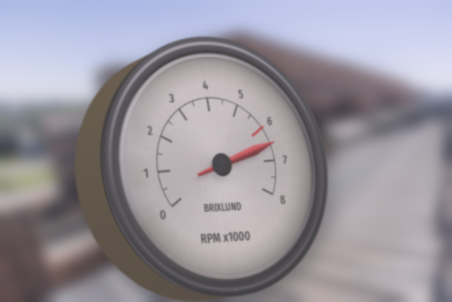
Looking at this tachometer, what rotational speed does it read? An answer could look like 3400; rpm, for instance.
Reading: 6500; rpm
